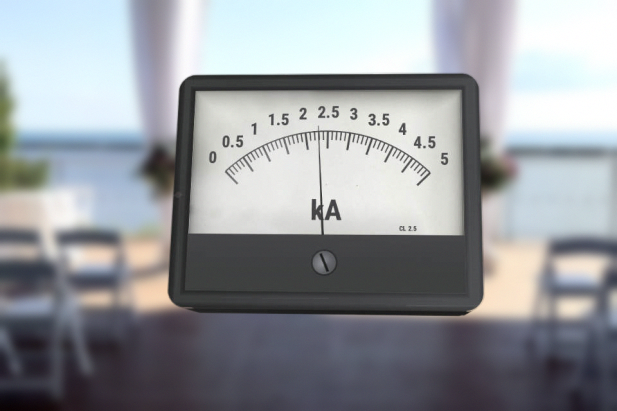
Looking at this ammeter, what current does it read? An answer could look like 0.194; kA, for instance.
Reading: 2.3; kA
